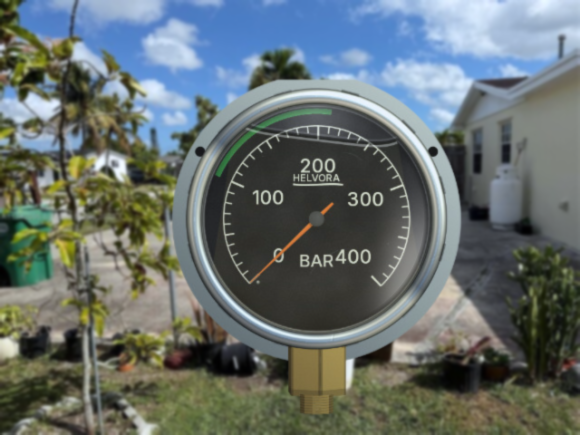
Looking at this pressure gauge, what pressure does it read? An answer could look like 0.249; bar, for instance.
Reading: 0; bar
